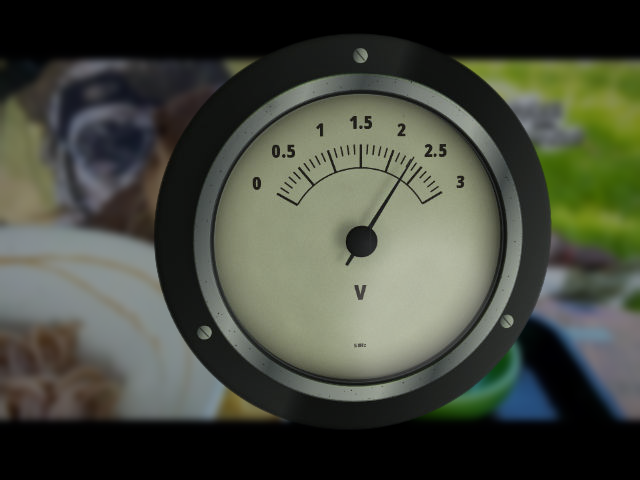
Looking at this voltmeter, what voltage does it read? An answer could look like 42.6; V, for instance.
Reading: 2.3; V
